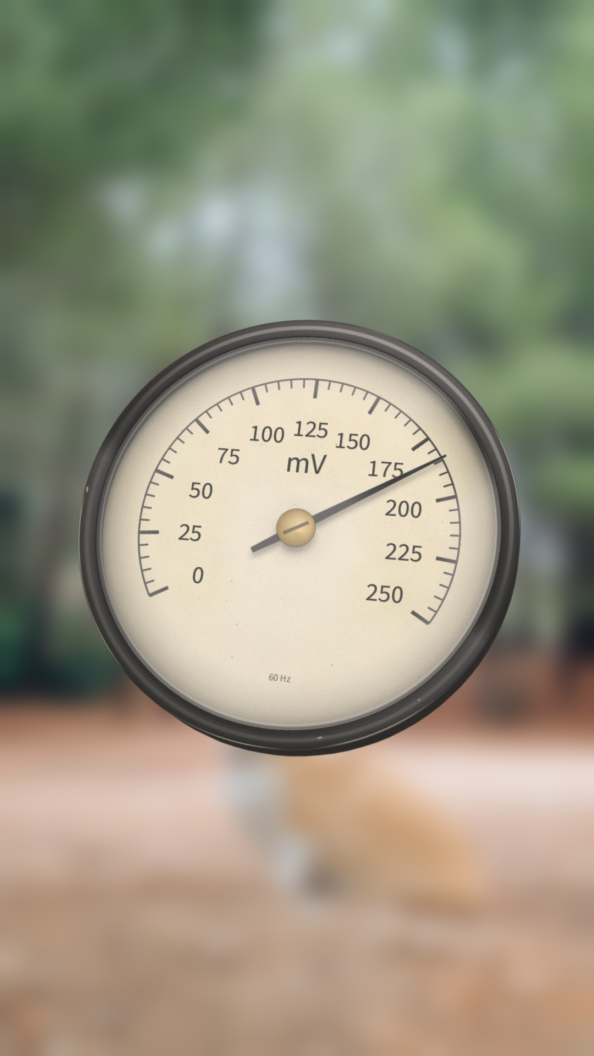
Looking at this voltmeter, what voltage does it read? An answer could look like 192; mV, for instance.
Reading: 185; mV
